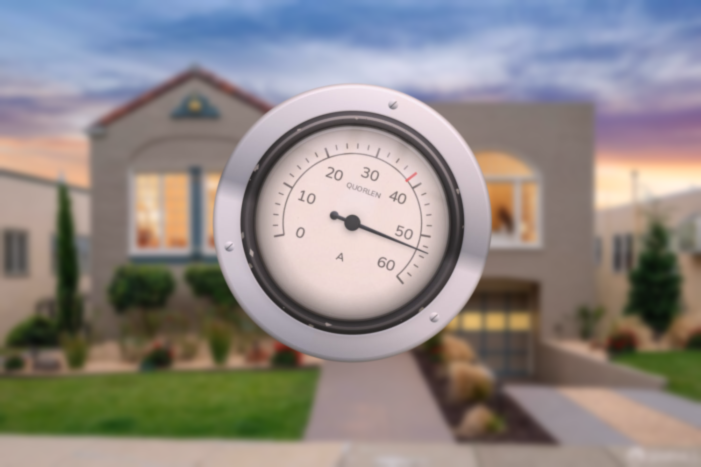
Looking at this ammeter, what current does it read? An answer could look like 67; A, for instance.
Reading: 53; A
